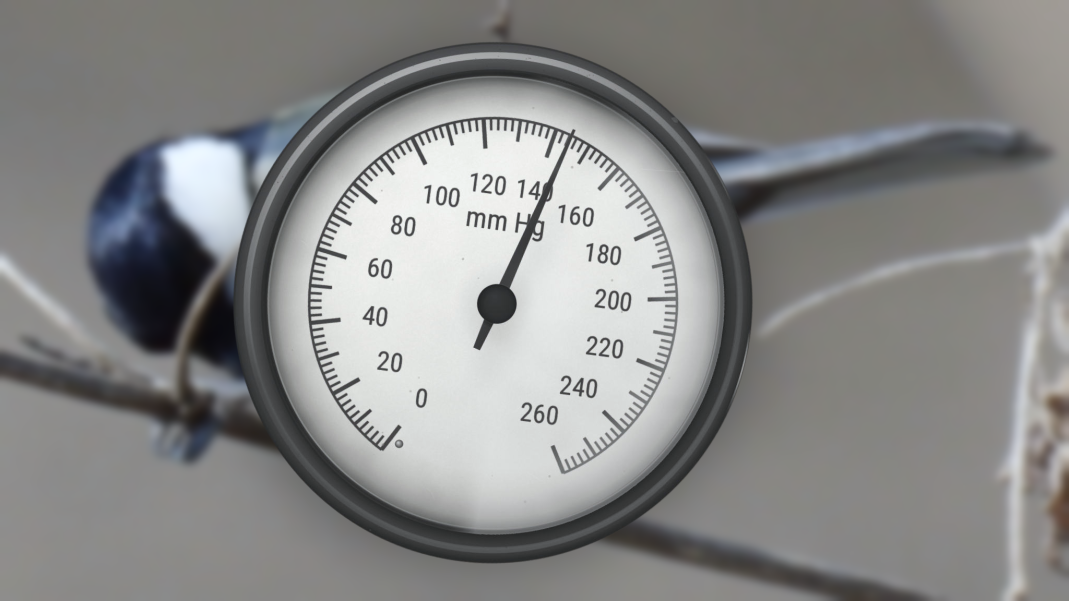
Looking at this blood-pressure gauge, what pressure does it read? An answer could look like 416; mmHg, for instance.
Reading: 144; mmHg
